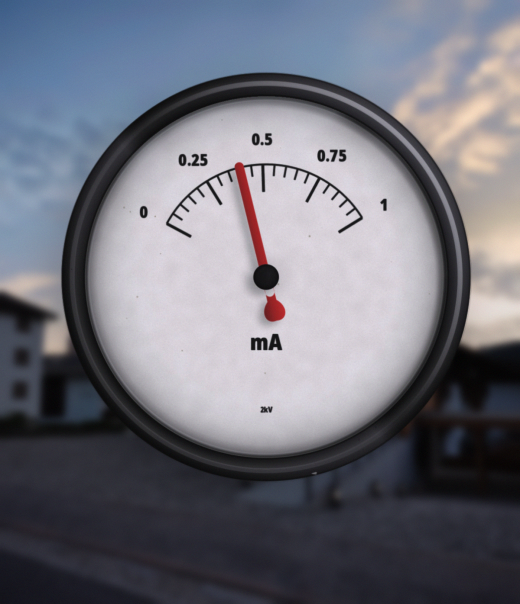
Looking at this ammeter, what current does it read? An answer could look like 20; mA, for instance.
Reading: 0.4; mA
